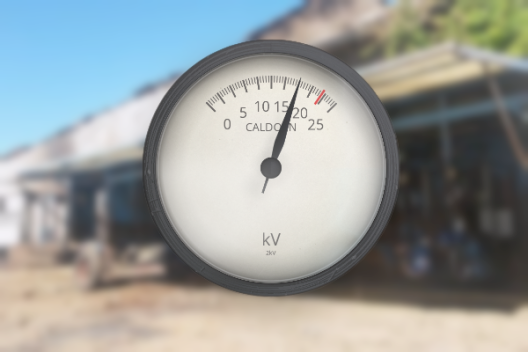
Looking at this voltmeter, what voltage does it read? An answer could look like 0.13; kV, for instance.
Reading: 17.5; kV
